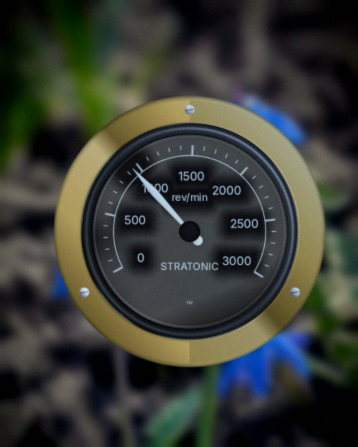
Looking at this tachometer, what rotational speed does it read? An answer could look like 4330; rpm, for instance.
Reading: 950; rpm
